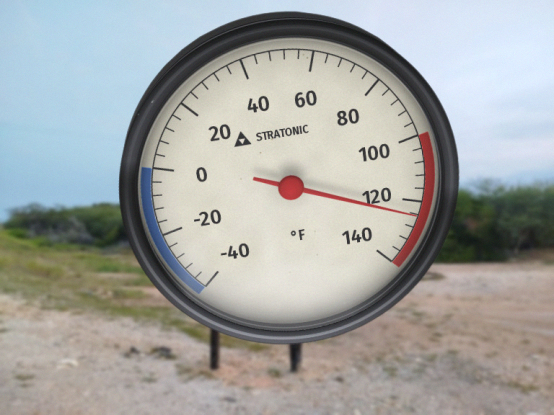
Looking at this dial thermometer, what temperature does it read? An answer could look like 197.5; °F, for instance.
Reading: 124; °F
